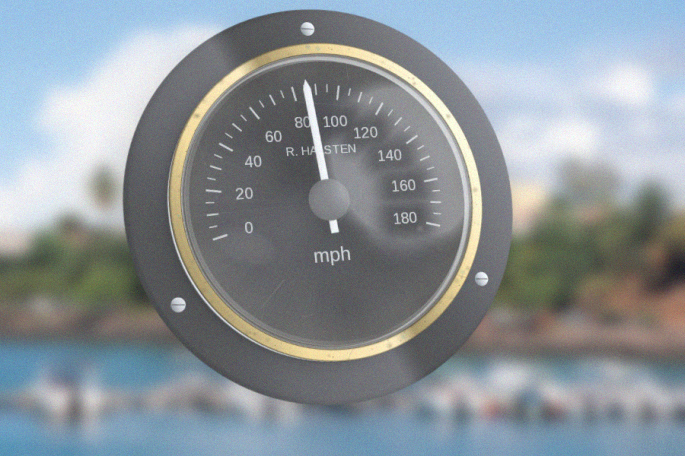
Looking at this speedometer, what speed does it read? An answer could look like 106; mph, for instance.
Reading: 85; mph
